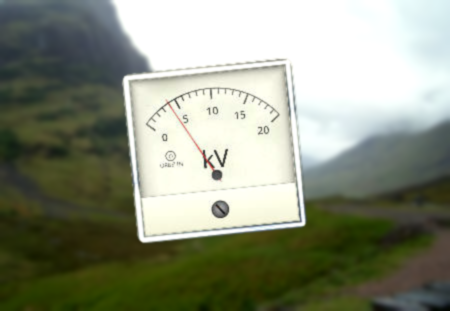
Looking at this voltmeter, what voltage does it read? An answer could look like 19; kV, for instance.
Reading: 4; kV
